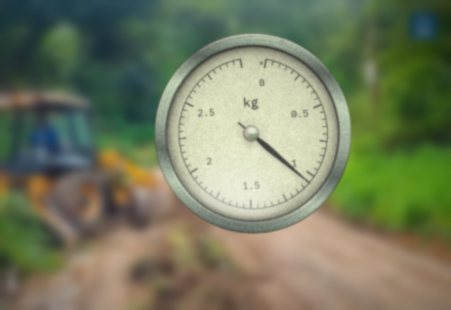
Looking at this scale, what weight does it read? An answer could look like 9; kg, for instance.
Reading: 1.05; kg
